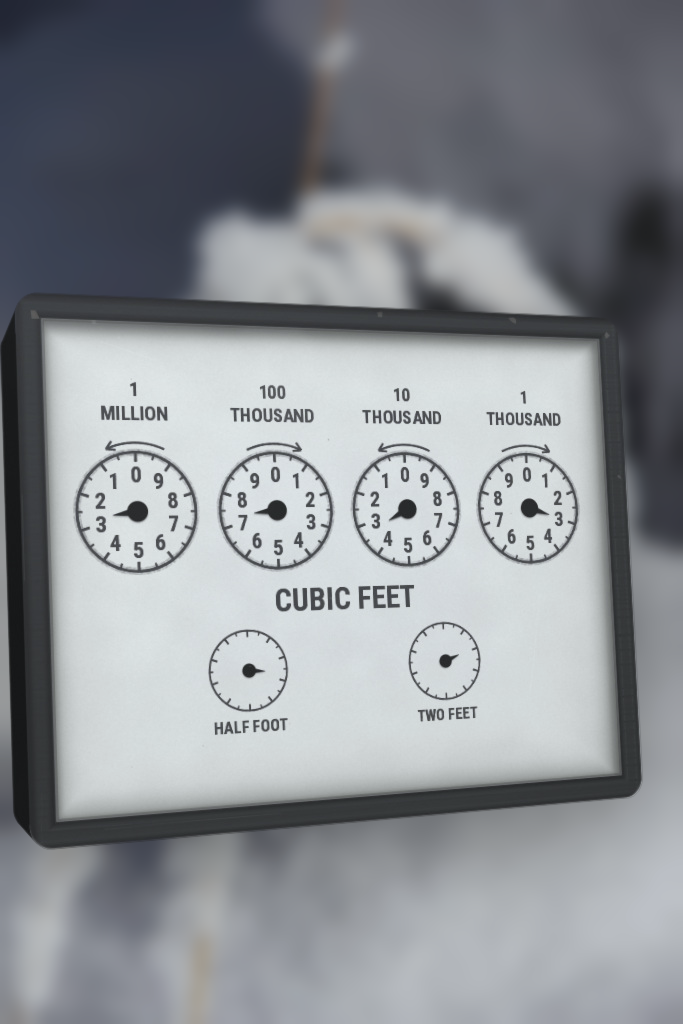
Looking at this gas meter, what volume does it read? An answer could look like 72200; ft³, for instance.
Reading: 273300; ft³
